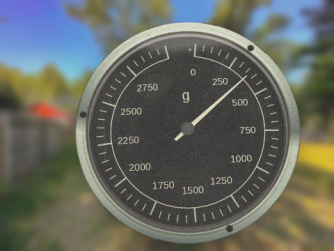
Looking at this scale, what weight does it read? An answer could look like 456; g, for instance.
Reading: 375; g
